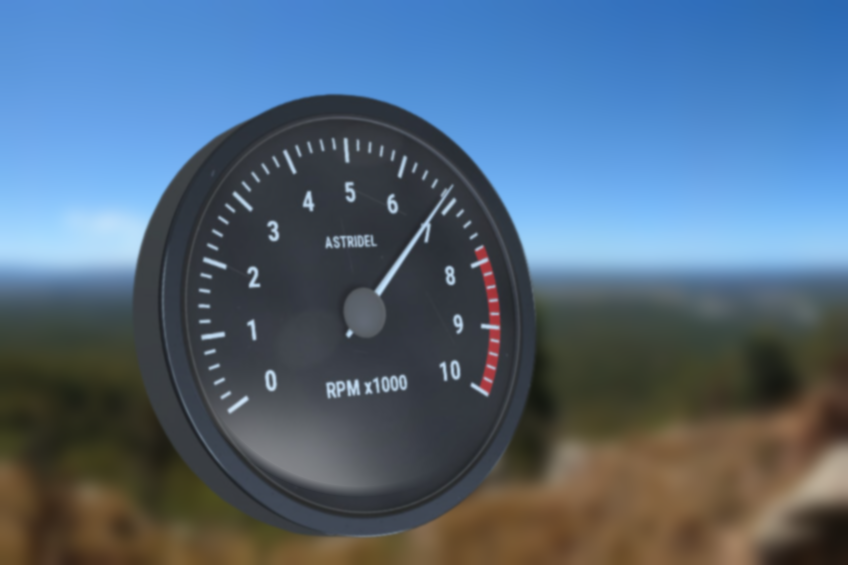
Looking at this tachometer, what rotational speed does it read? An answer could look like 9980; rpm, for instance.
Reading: 6800; rpm
